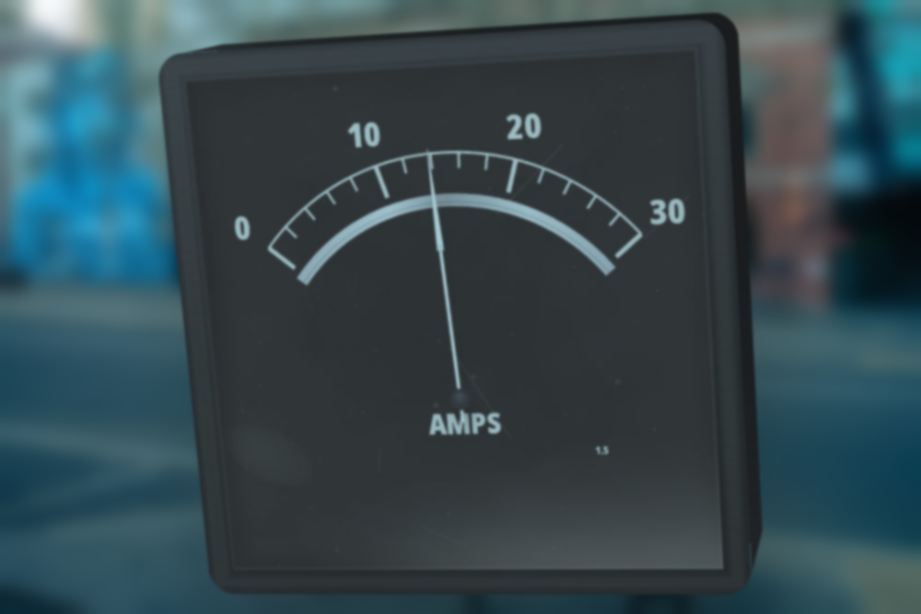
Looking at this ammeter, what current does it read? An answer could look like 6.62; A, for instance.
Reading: 14; A
